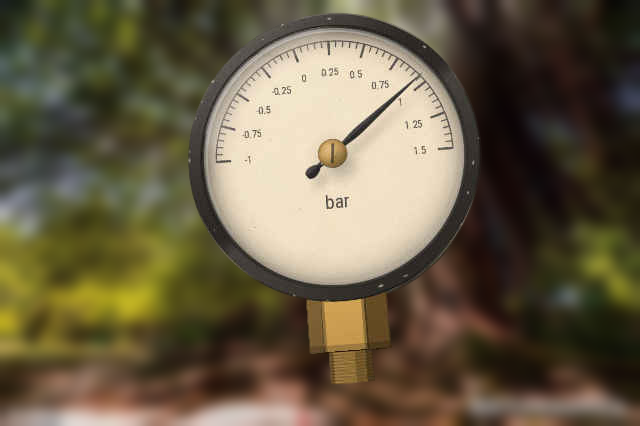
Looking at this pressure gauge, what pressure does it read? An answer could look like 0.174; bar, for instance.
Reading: 0.95; bar
